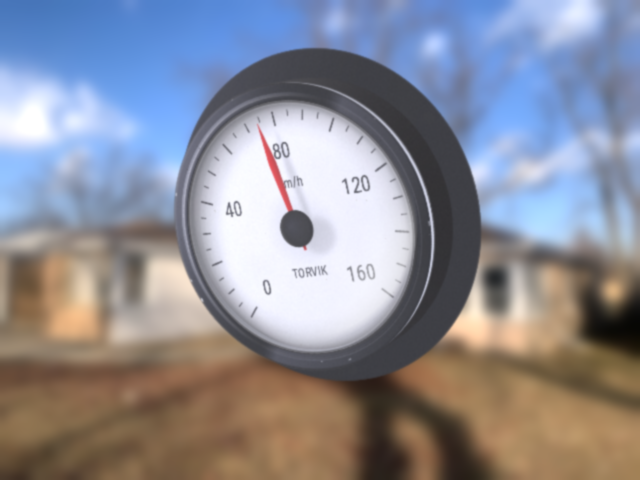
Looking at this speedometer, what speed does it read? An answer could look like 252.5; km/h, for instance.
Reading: 75; km/h
